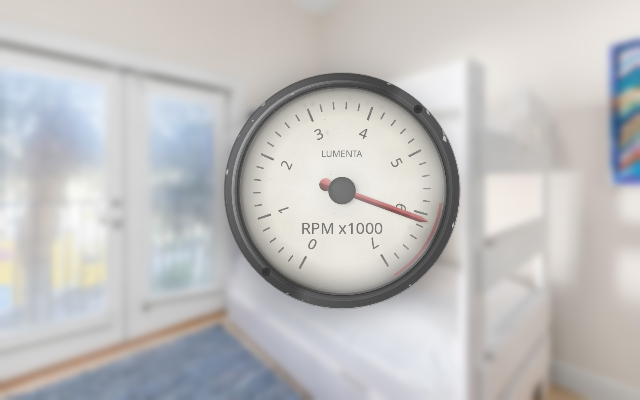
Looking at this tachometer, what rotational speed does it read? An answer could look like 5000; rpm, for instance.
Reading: 6100; rpm
